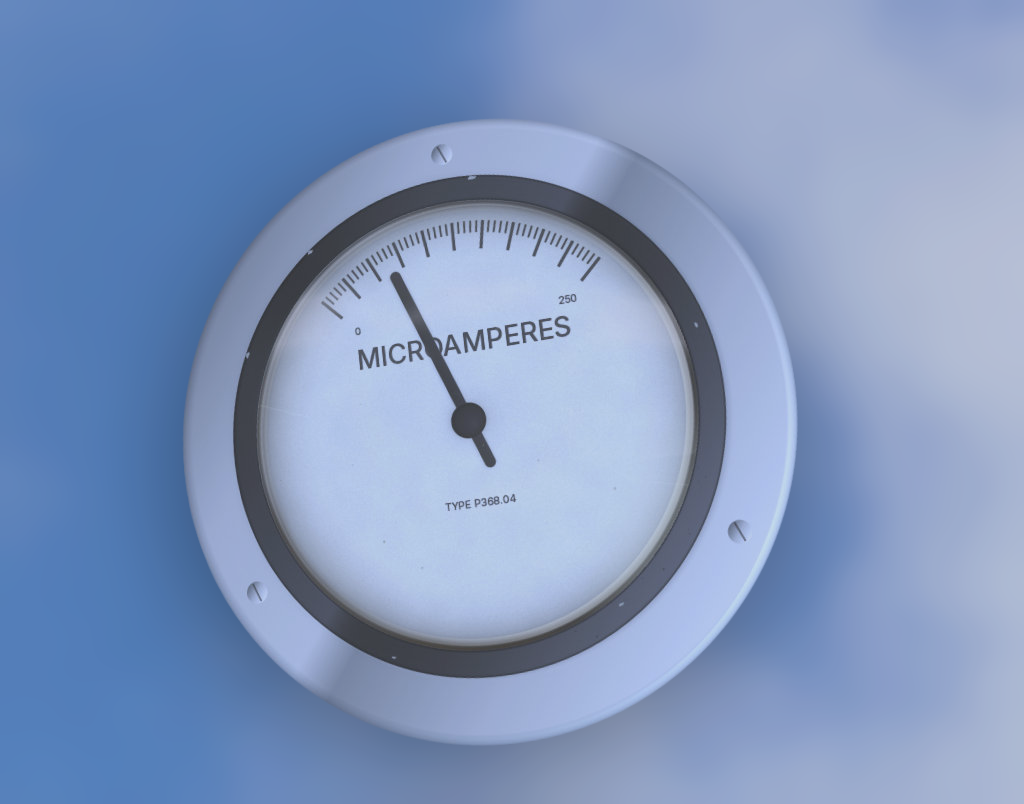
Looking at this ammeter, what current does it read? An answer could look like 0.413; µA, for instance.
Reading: 65; µA
